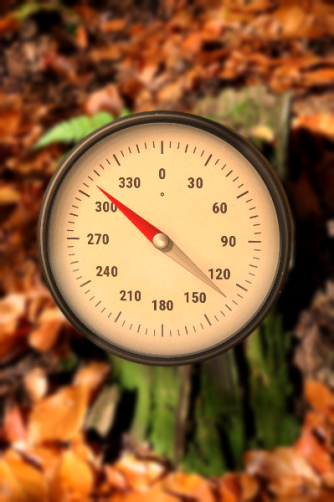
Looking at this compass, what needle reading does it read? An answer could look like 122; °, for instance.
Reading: 310; °
